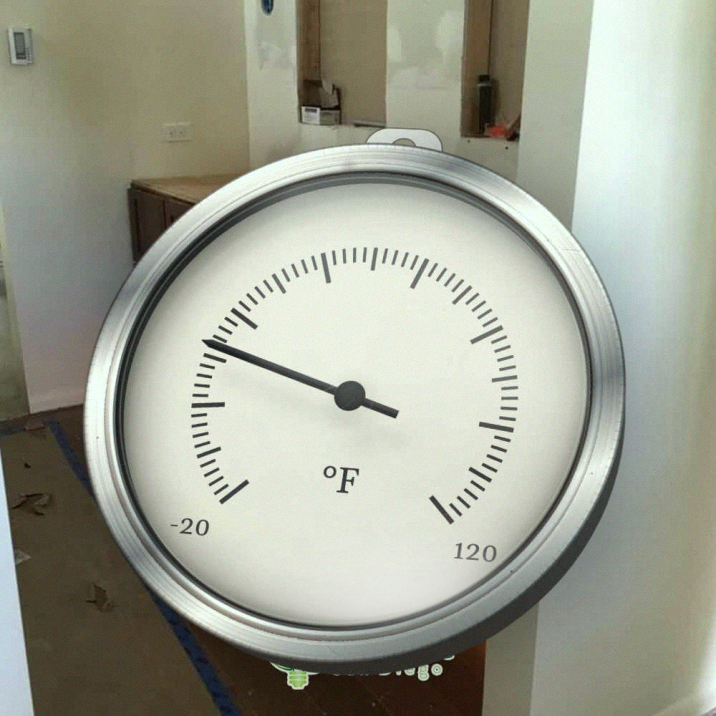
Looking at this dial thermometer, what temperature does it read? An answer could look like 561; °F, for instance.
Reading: 12; °F
